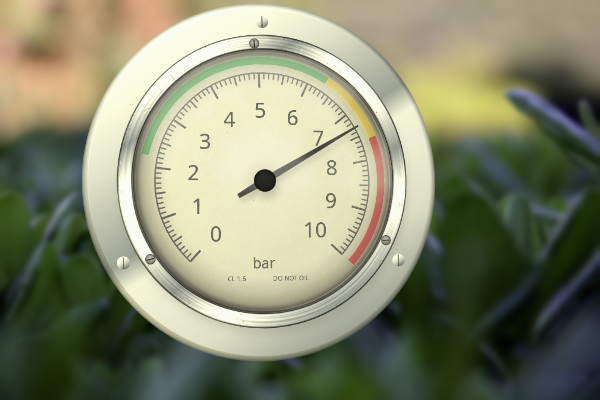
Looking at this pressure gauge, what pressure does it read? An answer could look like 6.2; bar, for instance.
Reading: 7.3; bar
